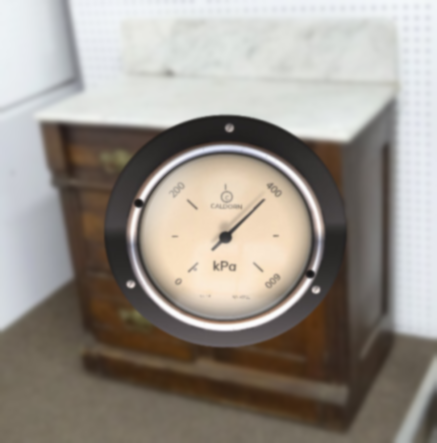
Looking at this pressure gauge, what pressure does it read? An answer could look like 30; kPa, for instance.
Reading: 400; kPa
